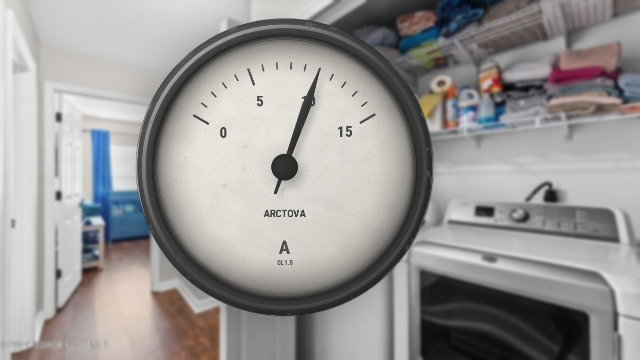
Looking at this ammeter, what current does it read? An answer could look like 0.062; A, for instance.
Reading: 10; A
